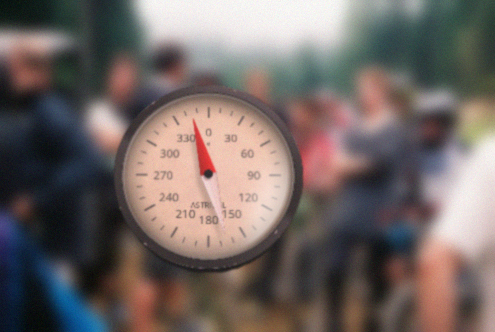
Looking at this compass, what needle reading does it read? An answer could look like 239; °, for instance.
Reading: 345; °
